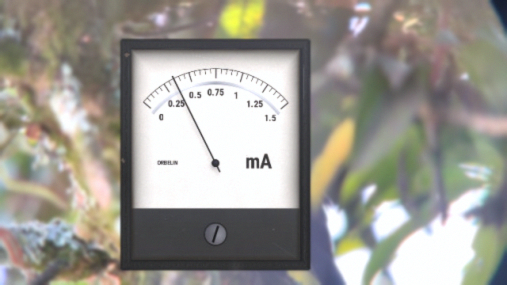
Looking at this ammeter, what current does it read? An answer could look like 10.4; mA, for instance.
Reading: 0.35; mA
